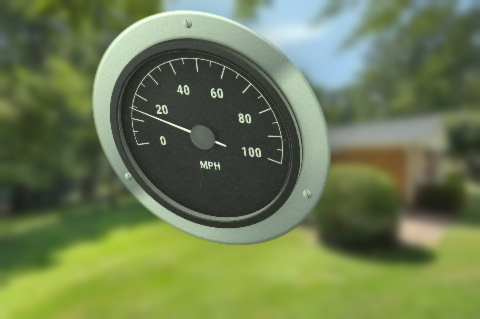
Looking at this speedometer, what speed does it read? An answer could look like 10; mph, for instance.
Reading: 15; mph
